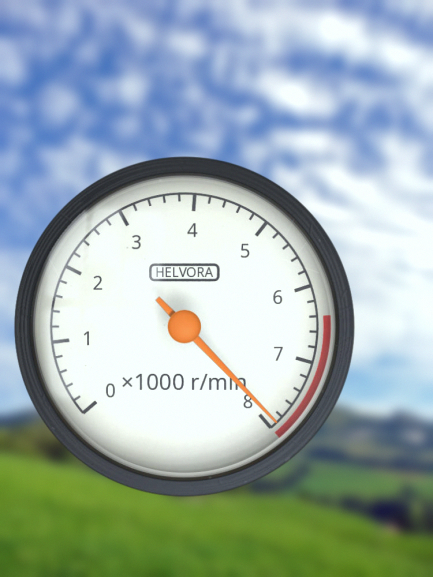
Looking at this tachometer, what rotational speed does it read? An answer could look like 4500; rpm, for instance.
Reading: 7900; rpm
